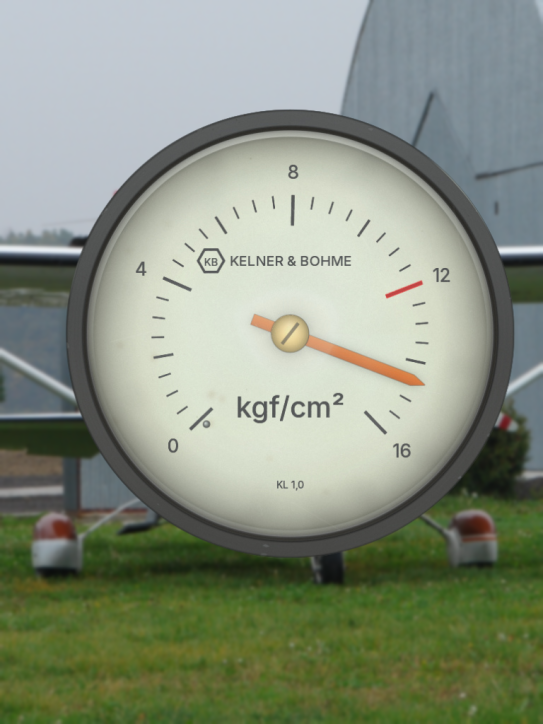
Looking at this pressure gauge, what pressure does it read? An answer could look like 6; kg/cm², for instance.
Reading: 14.5; kg/cm²
